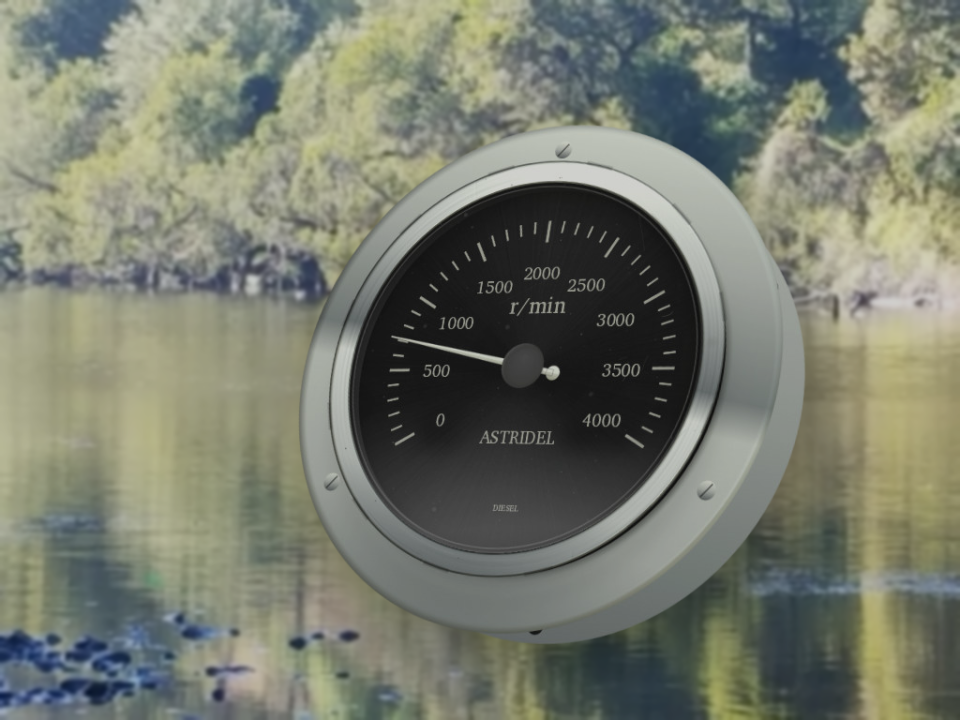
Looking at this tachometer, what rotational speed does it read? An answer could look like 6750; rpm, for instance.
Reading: 700; rpm
